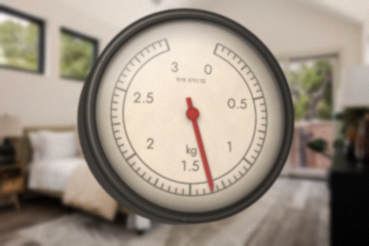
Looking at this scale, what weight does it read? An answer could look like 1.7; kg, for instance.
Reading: 1.35; kg
